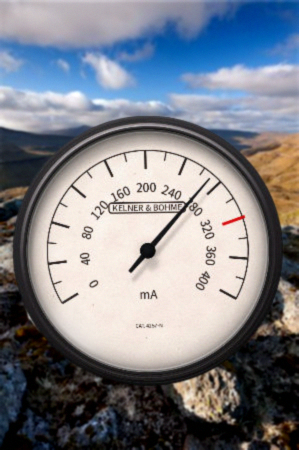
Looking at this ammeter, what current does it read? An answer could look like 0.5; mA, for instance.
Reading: 270; mA
